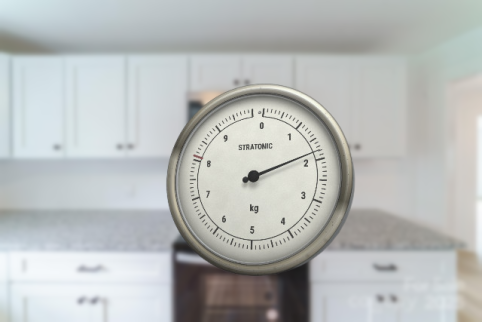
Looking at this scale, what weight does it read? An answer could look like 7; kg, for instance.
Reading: 1.8; kg
